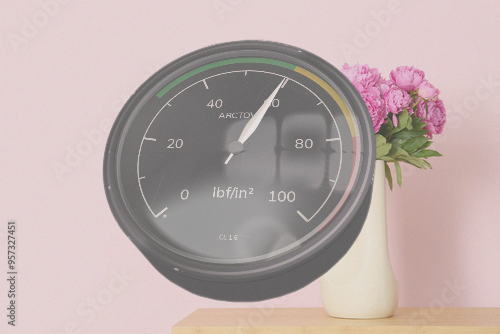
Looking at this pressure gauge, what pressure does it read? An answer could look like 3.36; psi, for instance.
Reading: 60; psi
